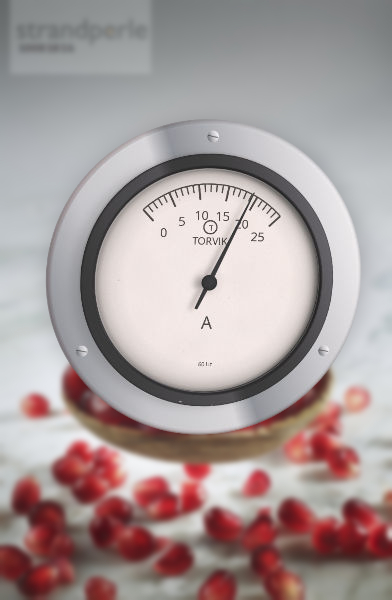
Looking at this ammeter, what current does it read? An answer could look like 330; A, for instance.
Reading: 19; A
